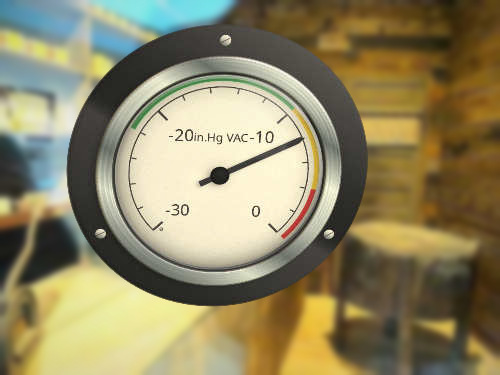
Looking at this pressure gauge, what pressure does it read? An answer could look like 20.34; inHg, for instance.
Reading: -8; inHg
